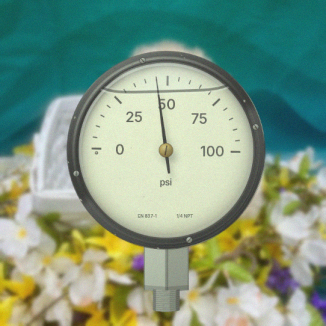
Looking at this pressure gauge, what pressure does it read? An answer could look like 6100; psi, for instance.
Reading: 45; psi
